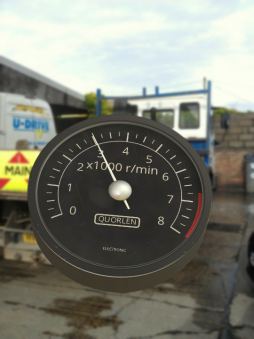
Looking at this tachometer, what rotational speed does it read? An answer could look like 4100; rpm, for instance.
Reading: 3000; rpm
